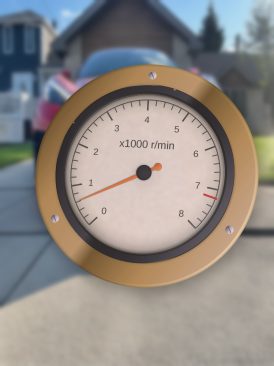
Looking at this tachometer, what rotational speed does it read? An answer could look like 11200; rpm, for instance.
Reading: 600; rpm
